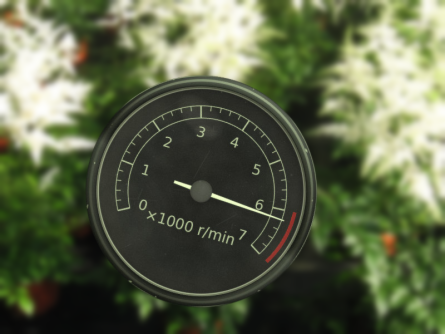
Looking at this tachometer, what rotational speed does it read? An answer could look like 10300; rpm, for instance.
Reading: 6200; rpm
